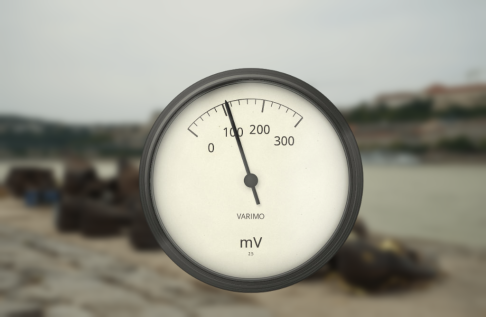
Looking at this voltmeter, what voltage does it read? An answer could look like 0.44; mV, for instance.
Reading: 110; mV
